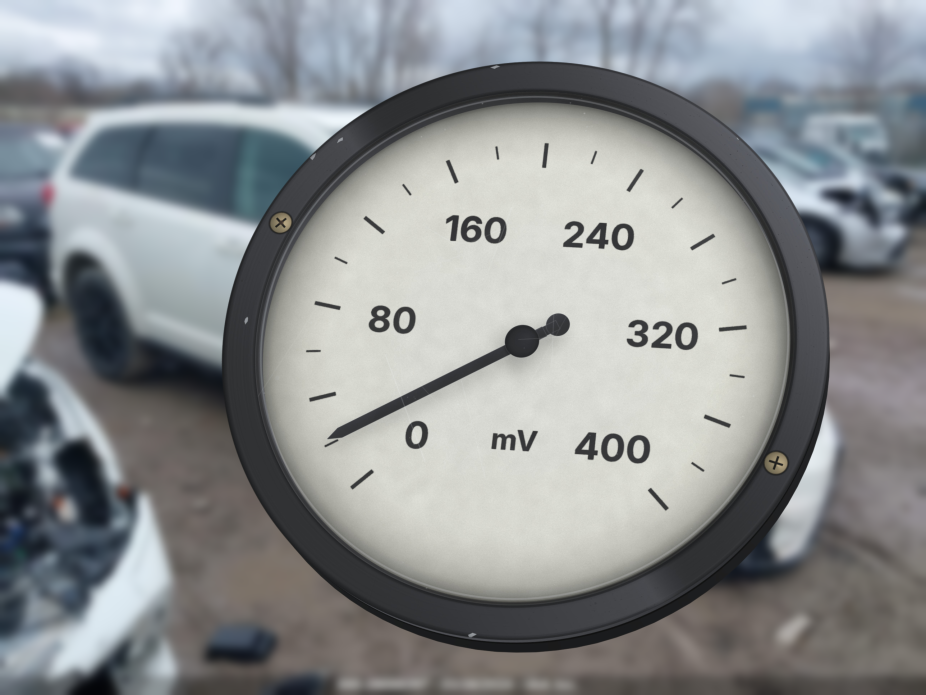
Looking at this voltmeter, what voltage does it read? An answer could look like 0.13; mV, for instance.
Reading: 20; mV
